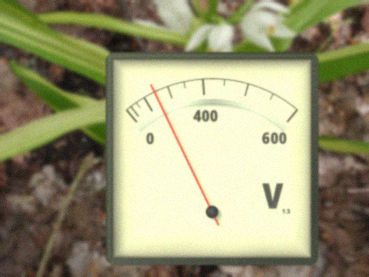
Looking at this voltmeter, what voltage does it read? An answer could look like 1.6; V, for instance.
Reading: 250; V
